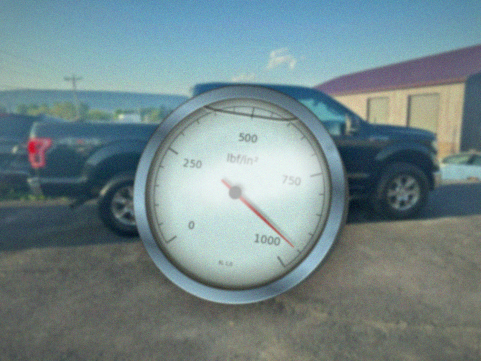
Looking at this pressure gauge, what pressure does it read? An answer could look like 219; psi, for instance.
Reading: 950; psi
